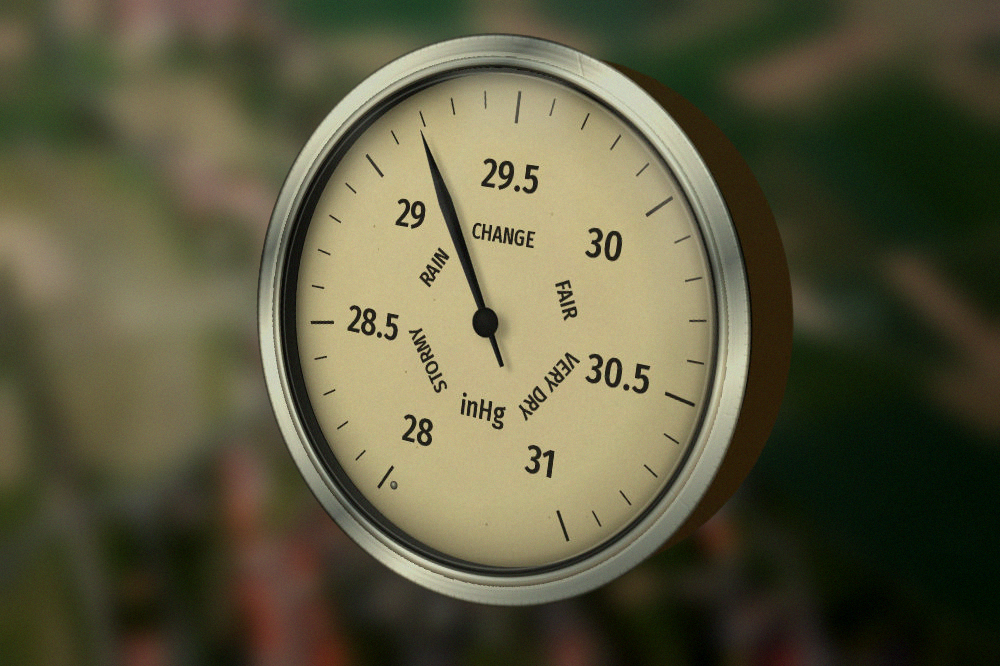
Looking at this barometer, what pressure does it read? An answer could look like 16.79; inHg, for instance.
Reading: 29.2; inHg
